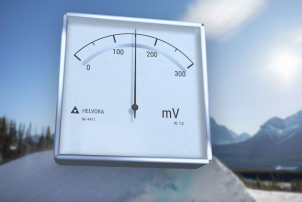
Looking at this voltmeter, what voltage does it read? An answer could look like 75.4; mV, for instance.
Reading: 150; mV
